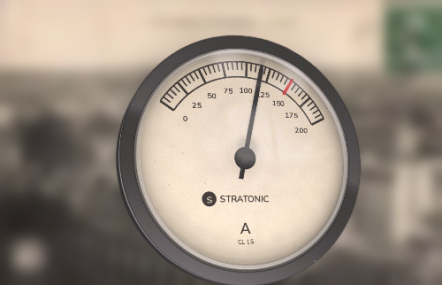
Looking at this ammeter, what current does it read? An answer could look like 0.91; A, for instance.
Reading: 115; A
